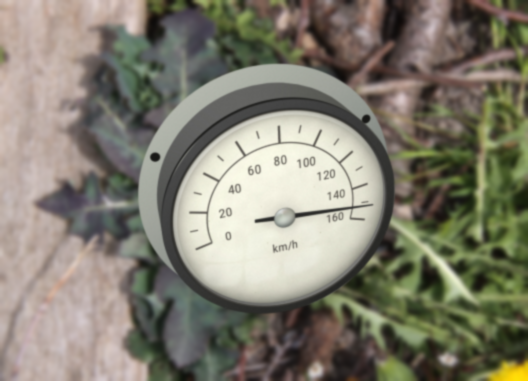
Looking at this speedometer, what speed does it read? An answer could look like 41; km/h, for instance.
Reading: 150; km/h
